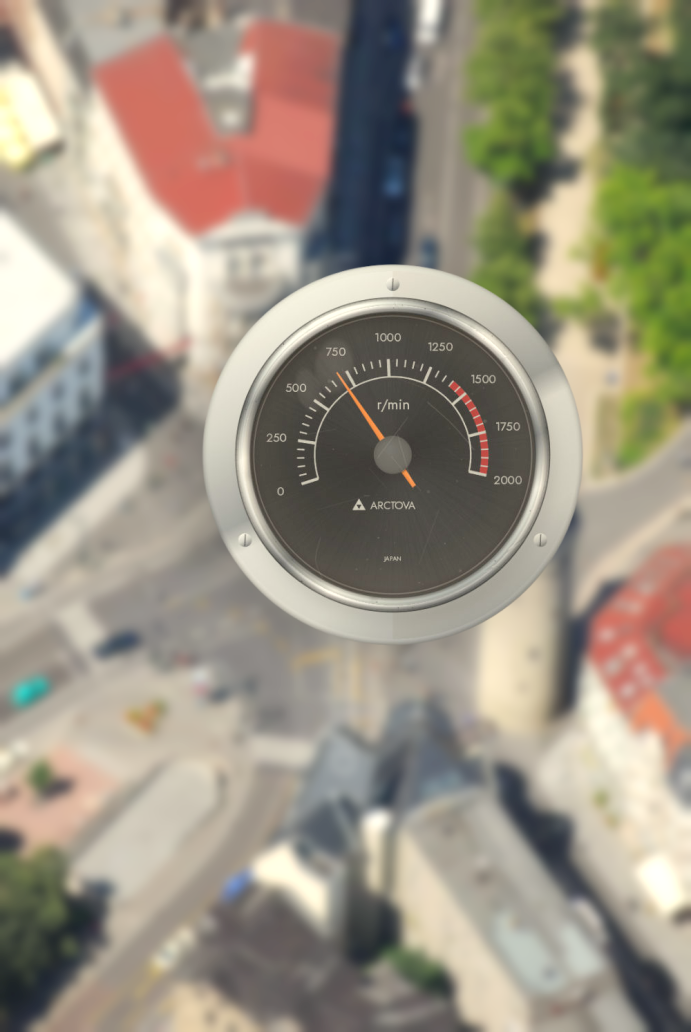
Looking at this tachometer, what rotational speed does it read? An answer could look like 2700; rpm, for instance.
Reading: 700; rpm
